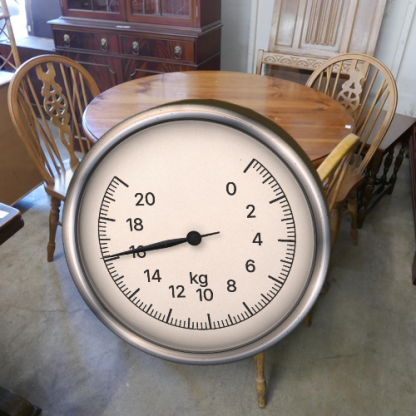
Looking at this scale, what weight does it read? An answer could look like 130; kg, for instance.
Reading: 16.2; kg
